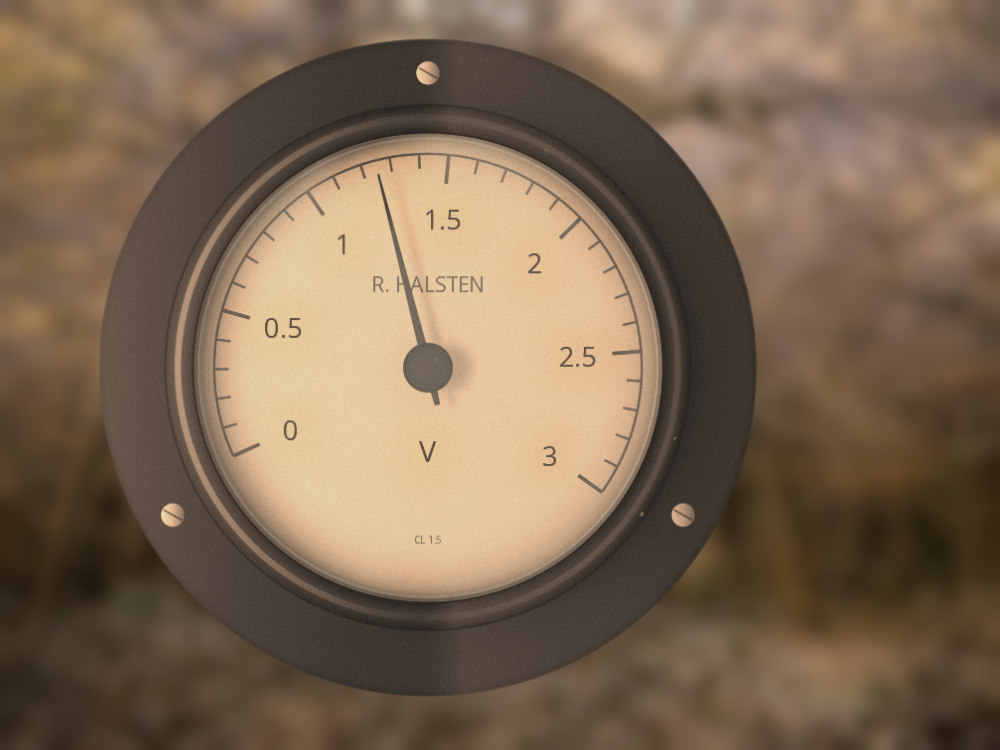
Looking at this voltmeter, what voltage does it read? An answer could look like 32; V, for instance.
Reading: 1.25; V
